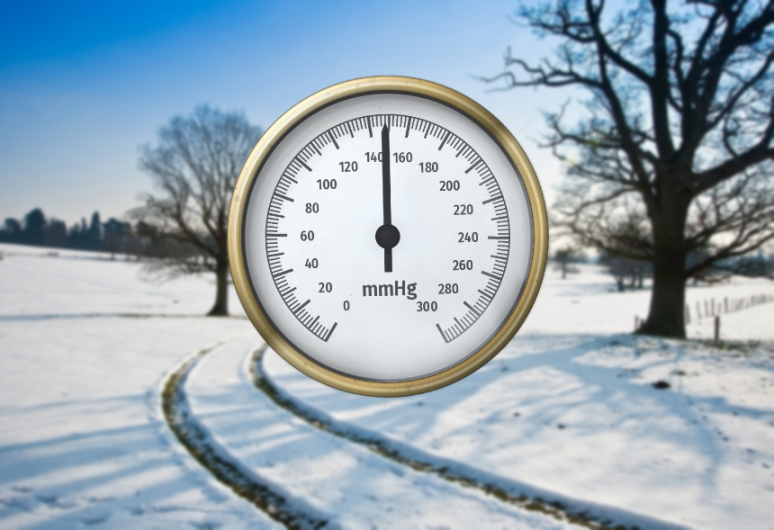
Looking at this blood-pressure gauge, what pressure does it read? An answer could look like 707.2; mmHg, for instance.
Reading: 148; mmHg
